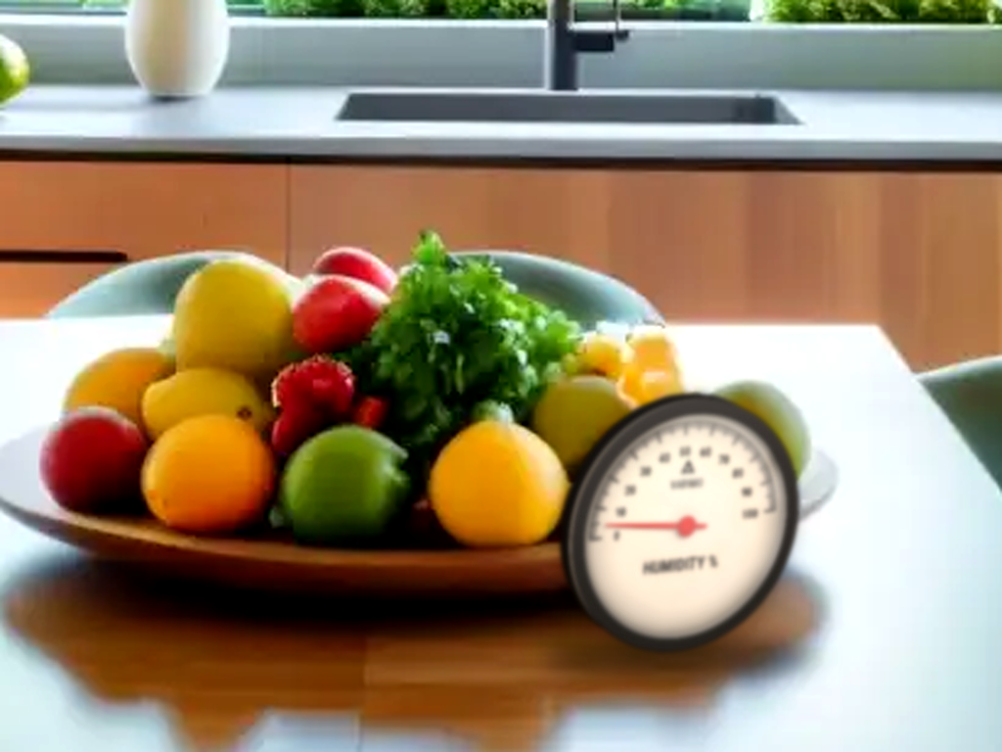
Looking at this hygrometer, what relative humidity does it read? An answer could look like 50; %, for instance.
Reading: 5; %
